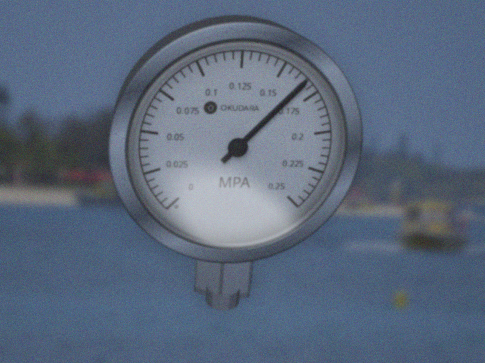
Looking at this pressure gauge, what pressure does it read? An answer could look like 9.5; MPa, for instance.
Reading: 0.165; MPa
